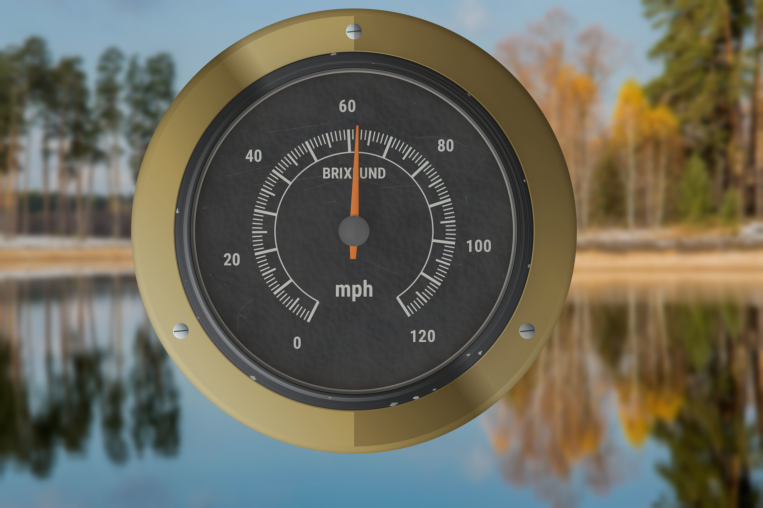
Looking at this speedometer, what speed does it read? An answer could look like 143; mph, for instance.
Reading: 62; mph
